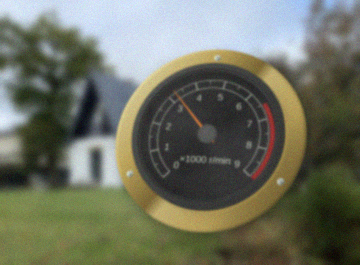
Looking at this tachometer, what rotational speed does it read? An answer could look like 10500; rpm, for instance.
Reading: 3250; rpm
